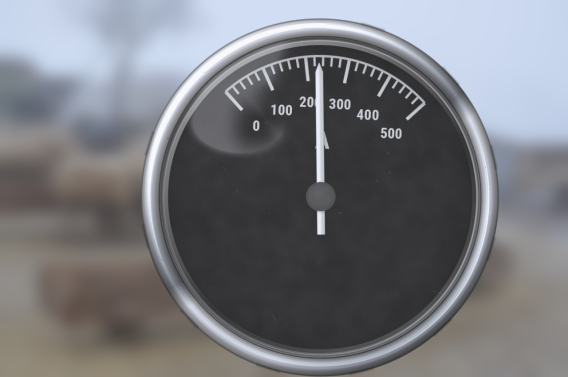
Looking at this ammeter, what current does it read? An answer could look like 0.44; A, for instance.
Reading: 230; A
